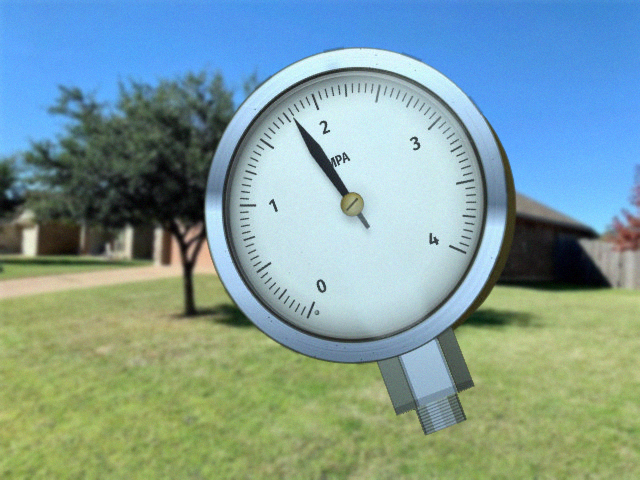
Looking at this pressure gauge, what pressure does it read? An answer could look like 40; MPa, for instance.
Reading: 1.8; MPa
